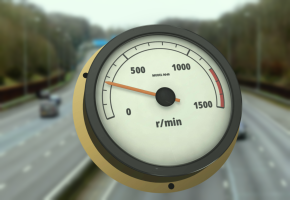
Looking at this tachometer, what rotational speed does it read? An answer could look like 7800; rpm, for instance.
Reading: 250; rpm
